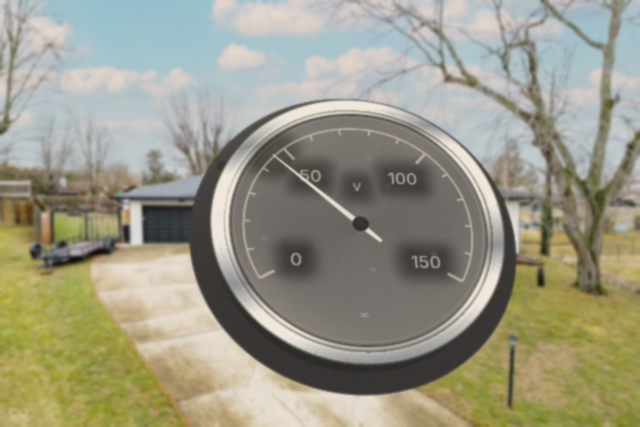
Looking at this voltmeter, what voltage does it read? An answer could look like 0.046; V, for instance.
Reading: 45; V
